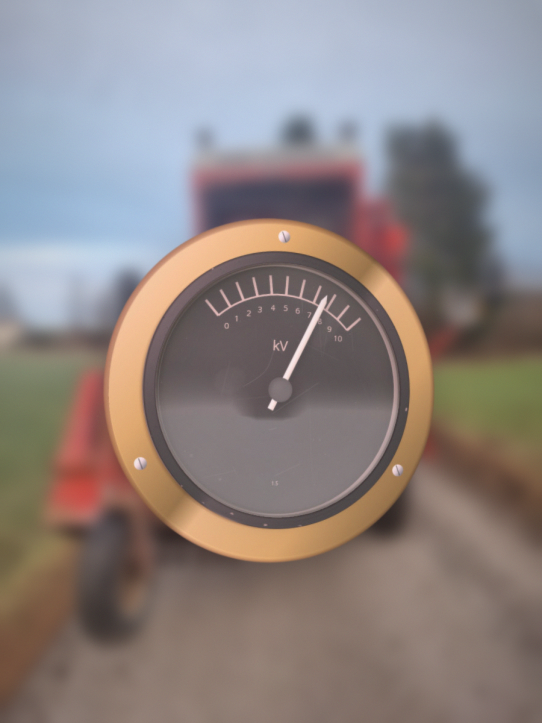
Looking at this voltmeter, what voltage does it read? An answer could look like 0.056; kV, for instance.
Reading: 7.5; kV
